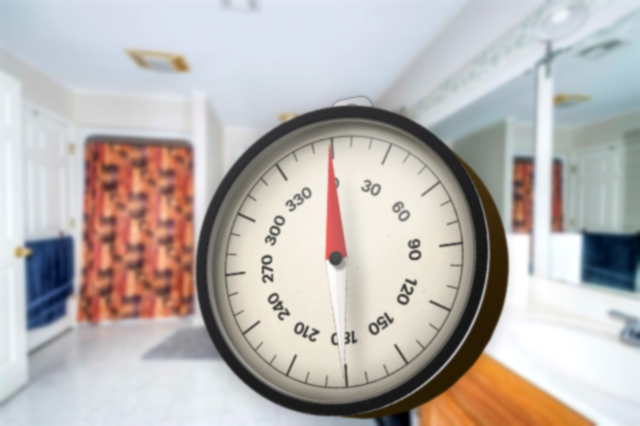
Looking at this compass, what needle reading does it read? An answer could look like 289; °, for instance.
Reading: 0; °
